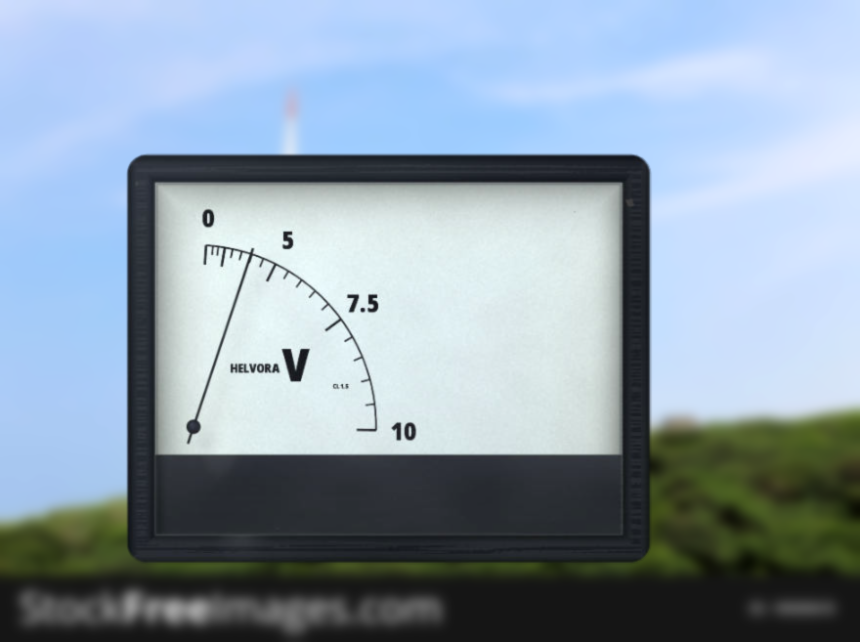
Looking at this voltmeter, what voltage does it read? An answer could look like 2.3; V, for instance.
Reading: 4; V
